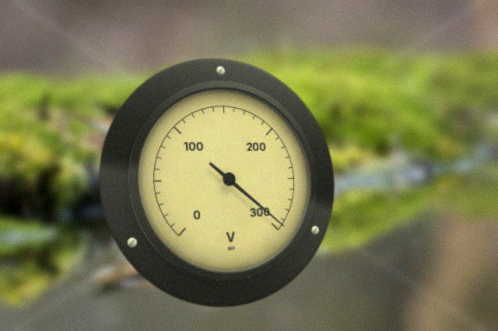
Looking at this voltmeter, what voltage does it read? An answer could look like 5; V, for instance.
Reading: 295; V
